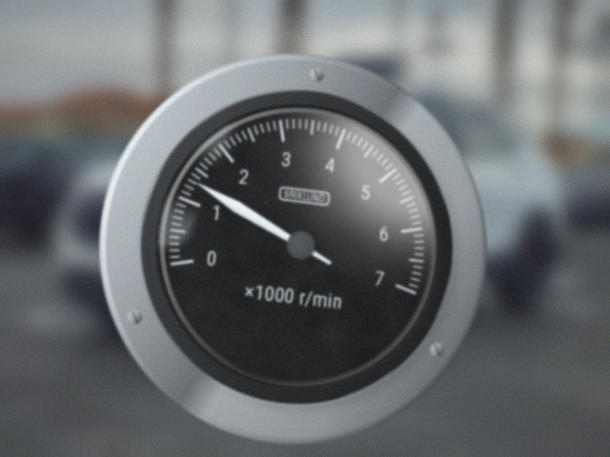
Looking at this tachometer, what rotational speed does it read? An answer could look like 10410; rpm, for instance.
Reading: 1300; rpm
